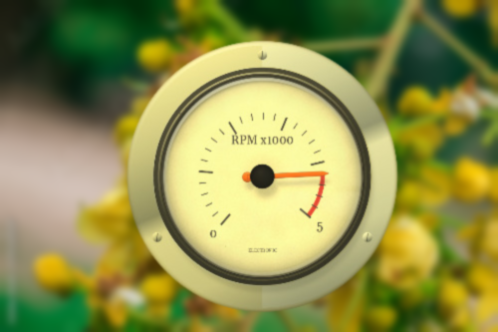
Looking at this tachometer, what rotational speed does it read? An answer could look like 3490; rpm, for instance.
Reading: 4200; rpm
